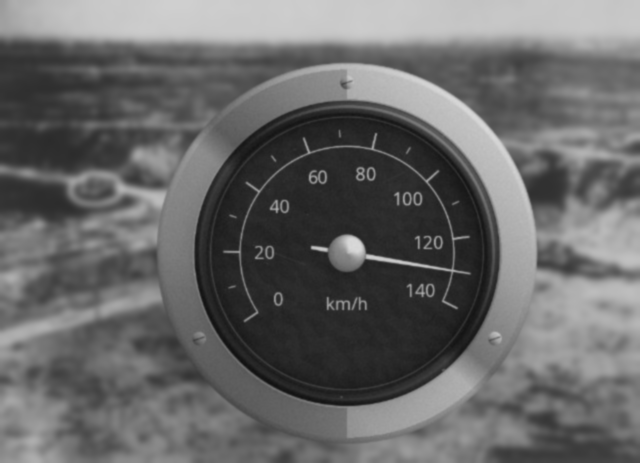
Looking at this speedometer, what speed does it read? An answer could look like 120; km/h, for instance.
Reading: 130; km/h
